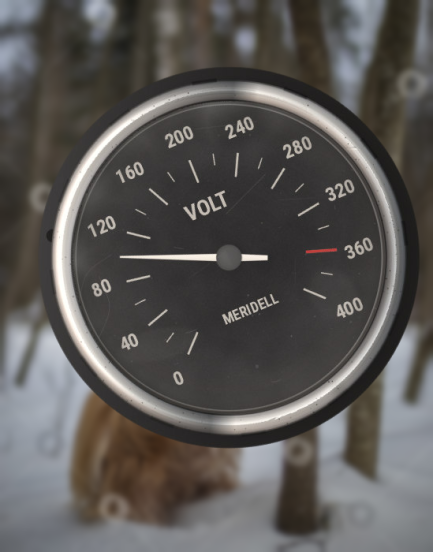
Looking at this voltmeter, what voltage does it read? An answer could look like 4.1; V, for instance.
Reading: 100; V
